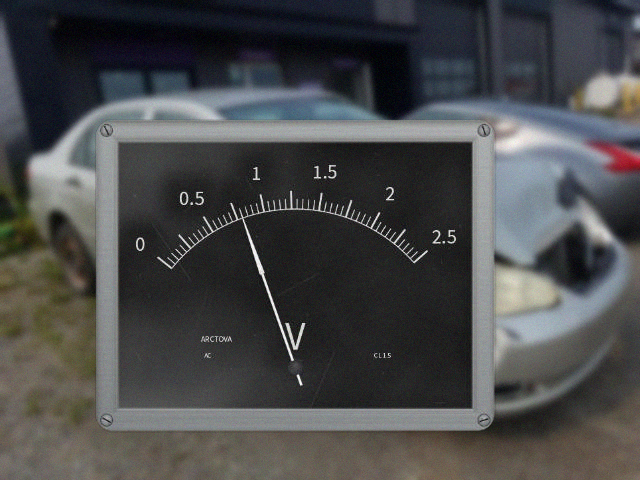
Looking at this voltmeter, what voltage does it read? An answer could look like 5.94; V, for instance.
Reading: 0.8; V
